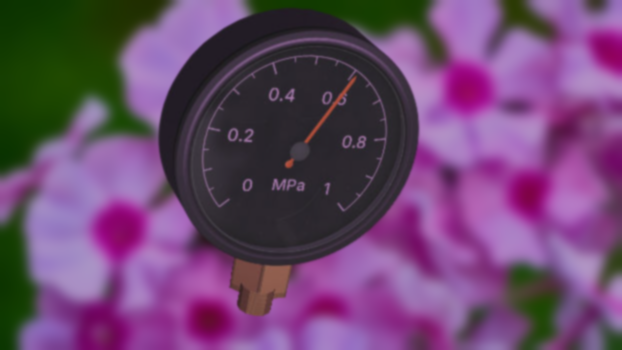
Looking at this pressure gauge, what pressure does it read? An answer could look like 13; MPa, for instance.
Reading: 0.6; MPa
